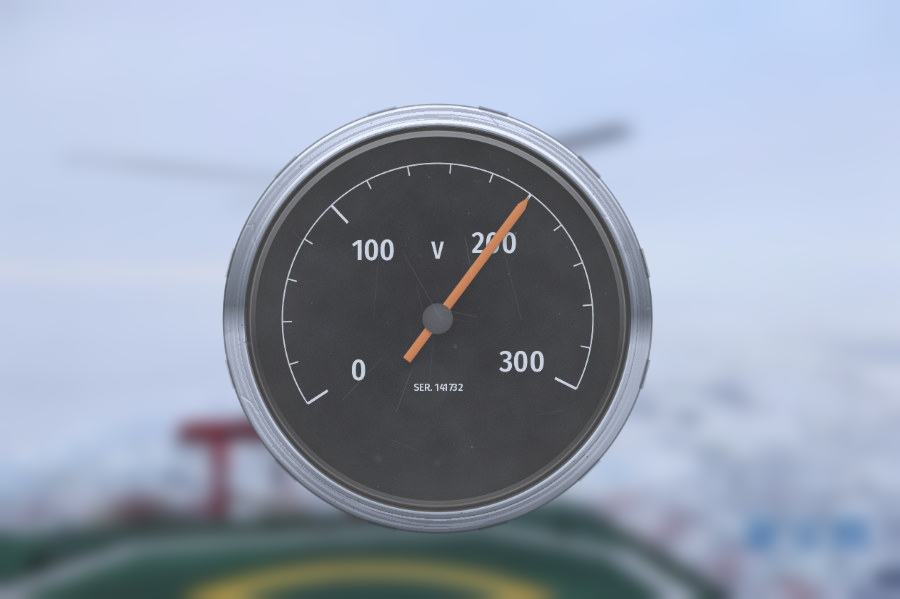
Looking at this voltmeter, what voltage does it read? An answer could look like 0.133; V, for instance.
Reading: 200; V
